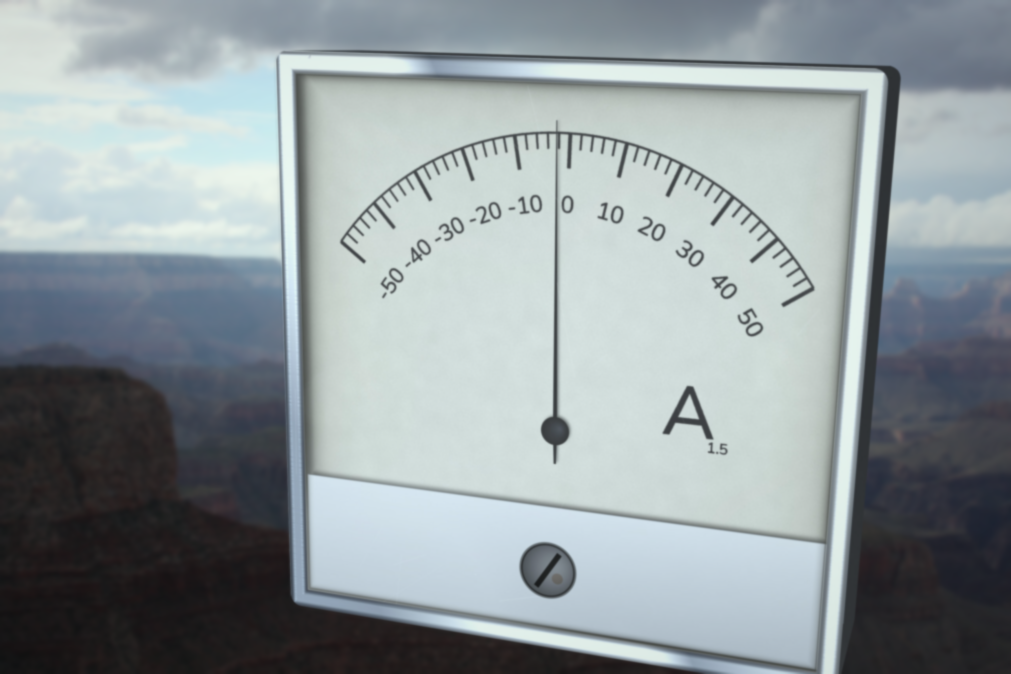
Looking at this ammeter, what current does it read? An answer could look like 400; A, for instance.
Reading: -2; A
